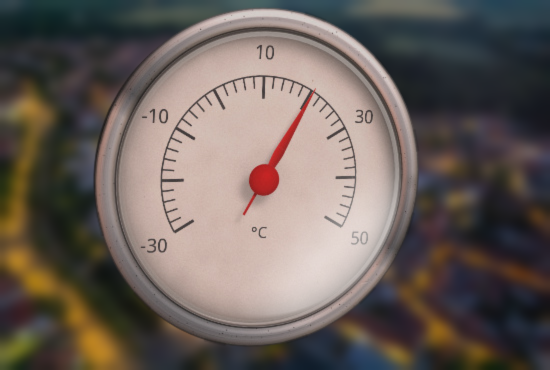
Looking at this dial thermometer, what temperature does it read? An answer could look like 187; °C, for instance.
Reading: 20; °C
